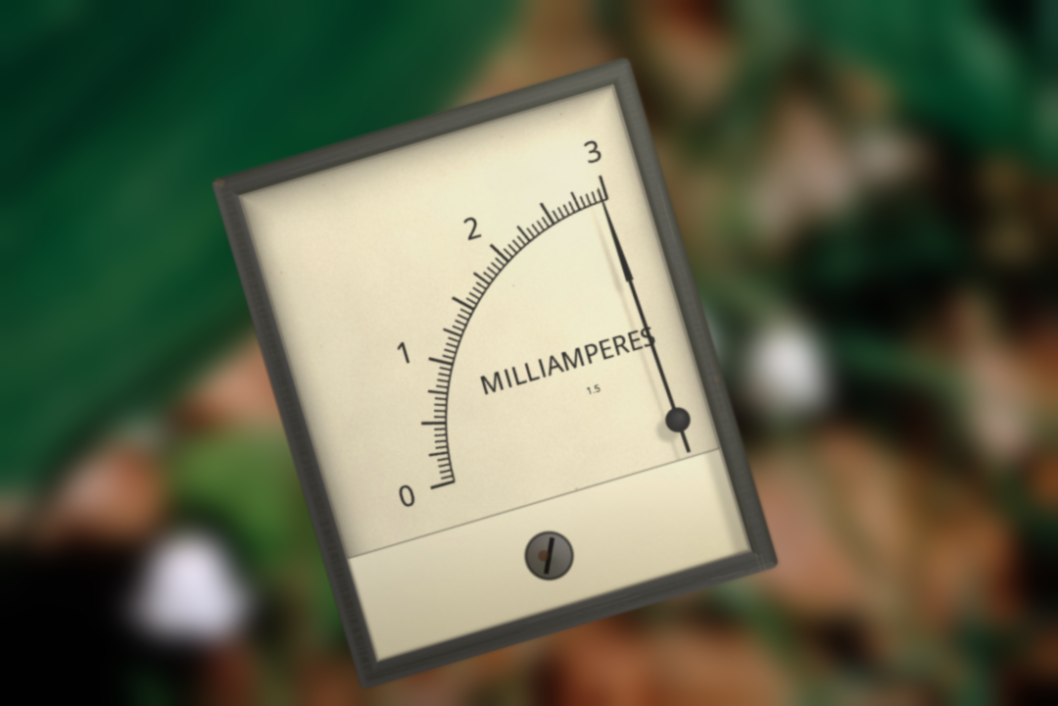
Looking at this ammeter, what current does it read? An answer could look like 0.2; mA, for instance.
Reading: 2.95; mA
